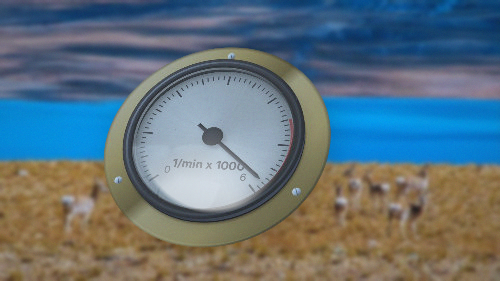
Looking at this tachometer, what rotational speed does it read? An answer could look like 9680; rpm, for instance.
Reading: 5800; rpm
